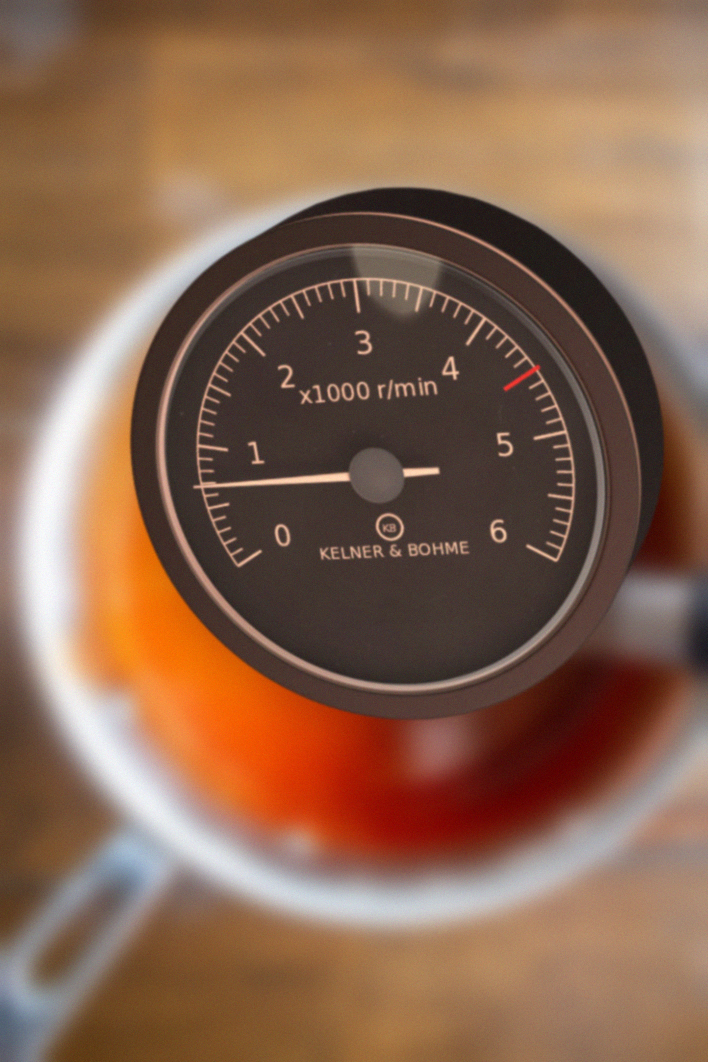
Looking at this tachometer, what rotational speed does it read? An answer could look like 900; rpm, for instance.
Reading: 700; rpm
